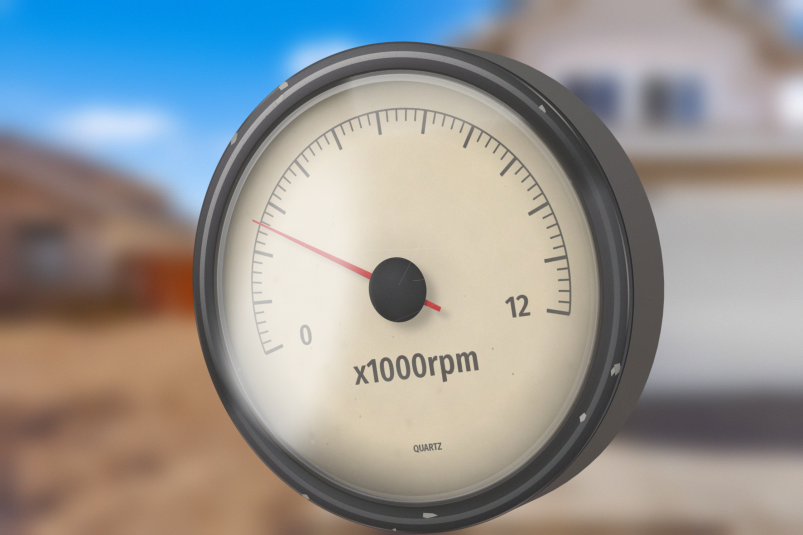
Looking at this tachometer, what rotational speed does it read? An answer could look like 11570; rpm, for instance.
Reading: 2600; rpm
